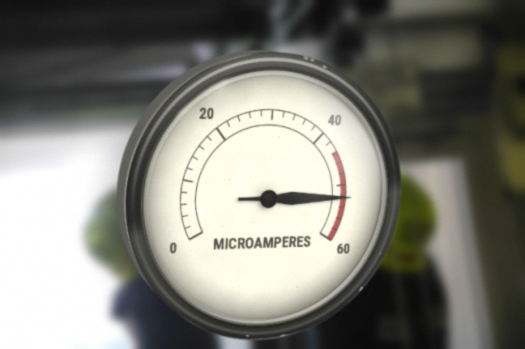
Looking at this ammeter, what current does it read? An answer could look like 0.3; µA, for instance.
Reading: 52; µA
